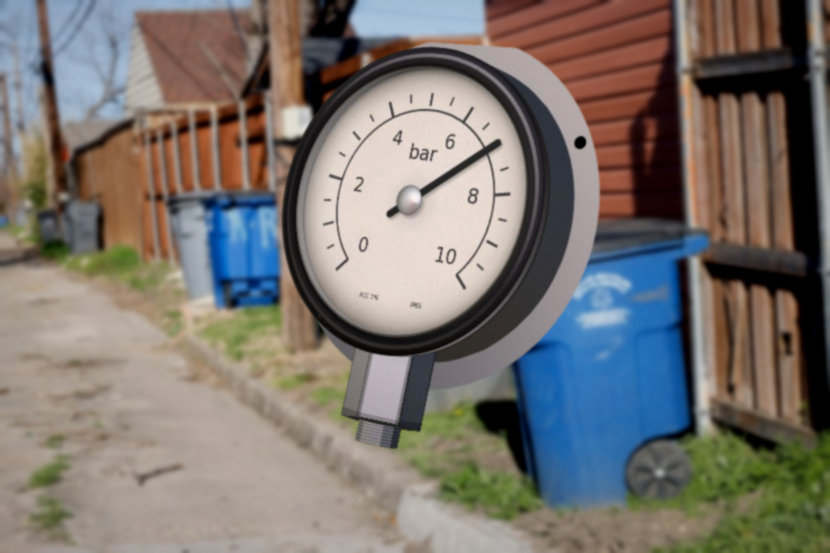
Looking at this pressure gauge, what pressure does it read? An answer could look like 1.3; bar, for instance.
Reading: 7; bar
